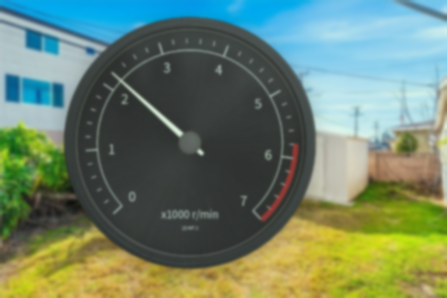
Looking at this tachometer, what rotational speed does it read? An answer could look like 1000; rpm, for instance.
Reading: 2200; rpm
